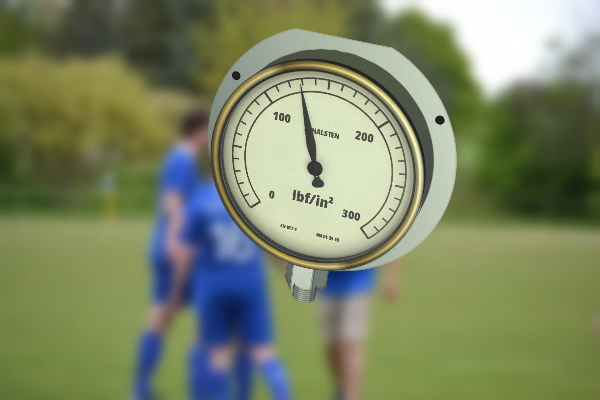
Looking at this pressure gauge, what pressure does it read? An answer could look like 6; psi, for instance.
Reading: 130; psi
